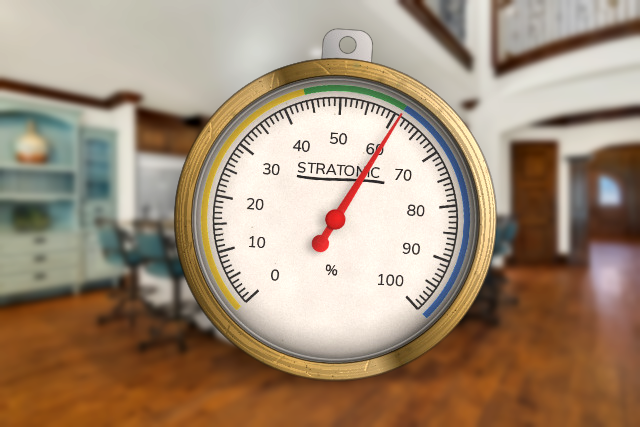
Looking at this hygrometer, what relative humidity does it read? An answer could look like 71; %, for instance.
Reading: 61; %
